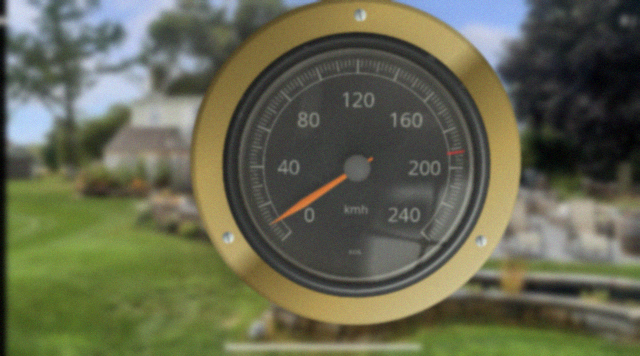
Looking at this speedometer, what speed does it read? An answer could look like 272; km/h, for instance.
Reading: 10; km/h
